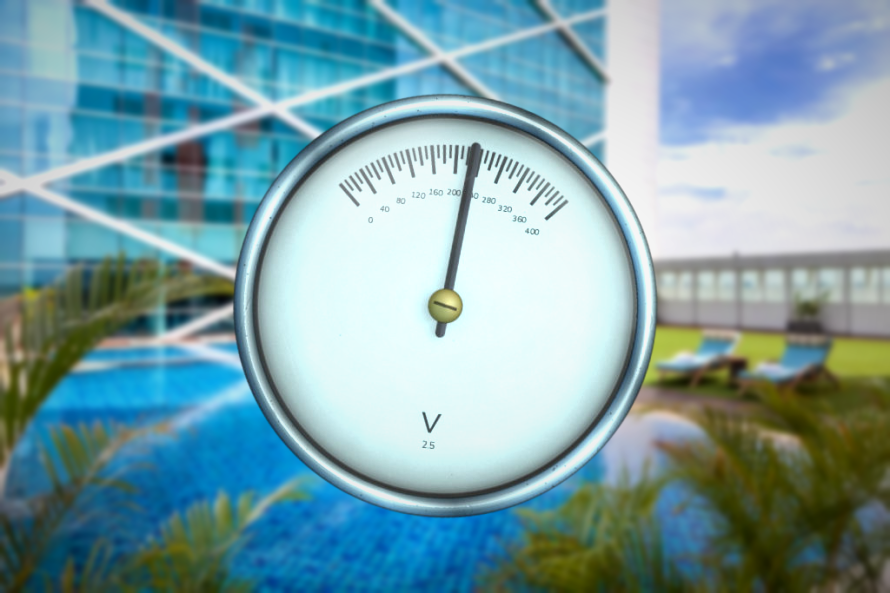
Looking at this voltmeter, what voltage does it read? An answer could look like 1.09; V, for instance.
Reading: 230; V
